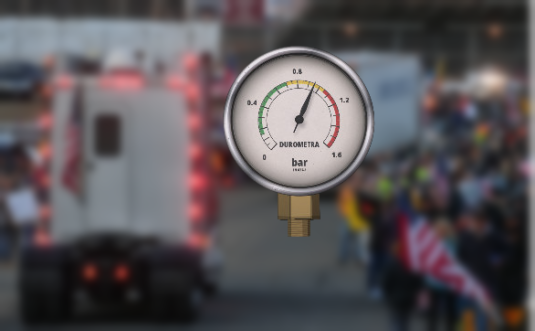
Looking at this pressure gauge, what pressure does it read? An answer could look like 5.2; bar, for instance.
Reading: 0.95; bar
